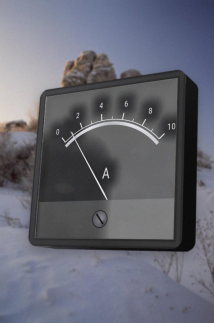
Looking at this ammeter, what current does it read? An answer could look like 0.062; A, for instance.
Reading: 1; A
